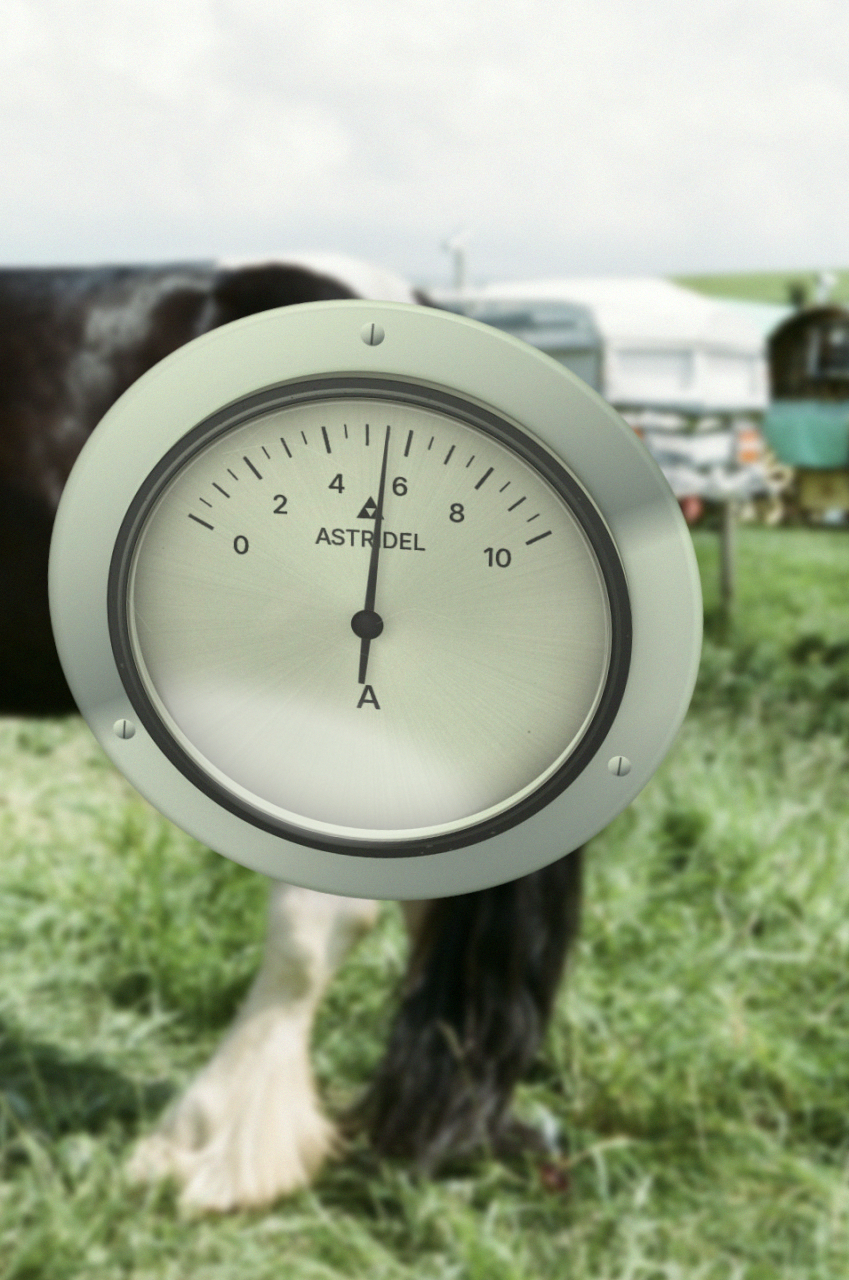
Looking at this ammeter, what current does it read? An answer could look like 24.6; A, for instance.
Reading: 5.5; A
